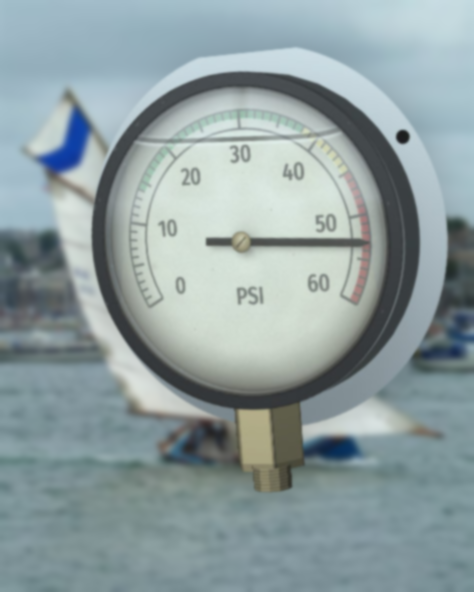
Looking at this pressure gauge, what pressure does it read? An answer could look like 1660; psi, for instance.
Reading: 53; psi
